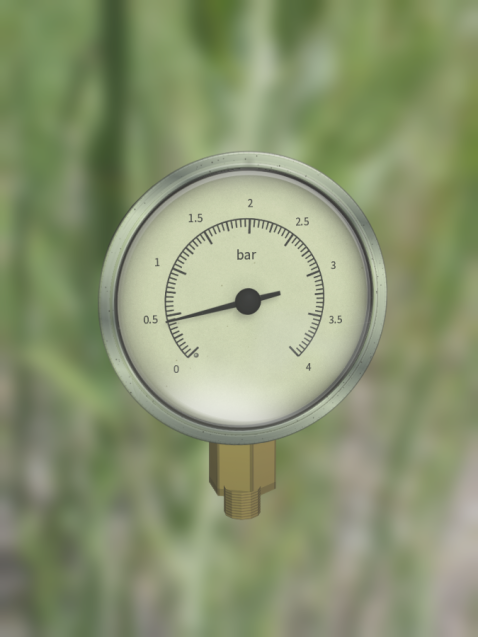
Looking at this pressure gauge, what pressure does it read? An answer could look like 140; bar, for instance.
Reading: 0.45; bar
